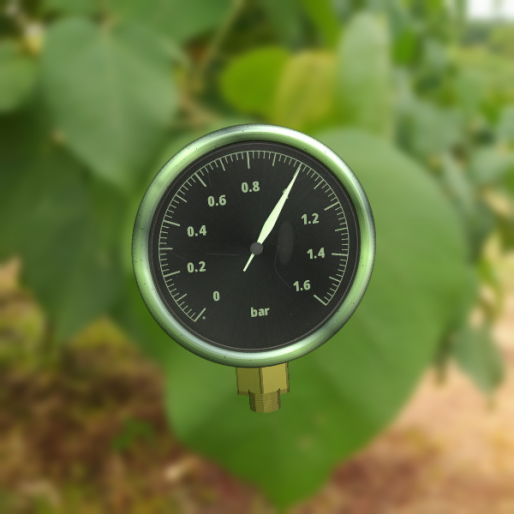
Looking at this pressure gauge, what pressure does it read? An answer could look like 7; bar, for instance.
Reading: 1; bar
